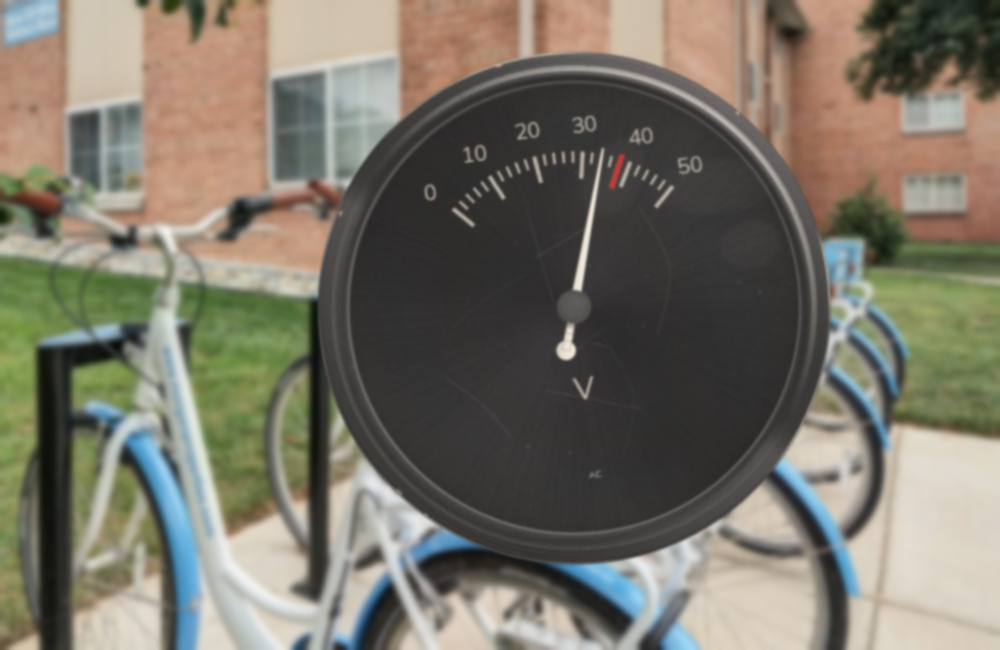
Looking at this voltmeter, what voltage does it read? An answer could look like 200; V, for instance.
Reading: 34; V
